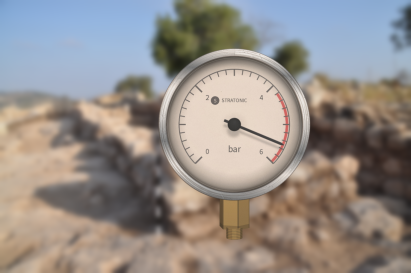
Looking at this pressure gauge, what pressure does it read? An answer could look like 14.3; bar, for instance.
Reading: 5.5; bar
